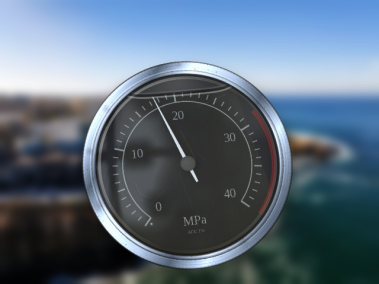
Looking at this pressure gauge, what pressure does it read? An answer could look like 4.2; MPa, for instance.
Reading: 17.5; MPa
